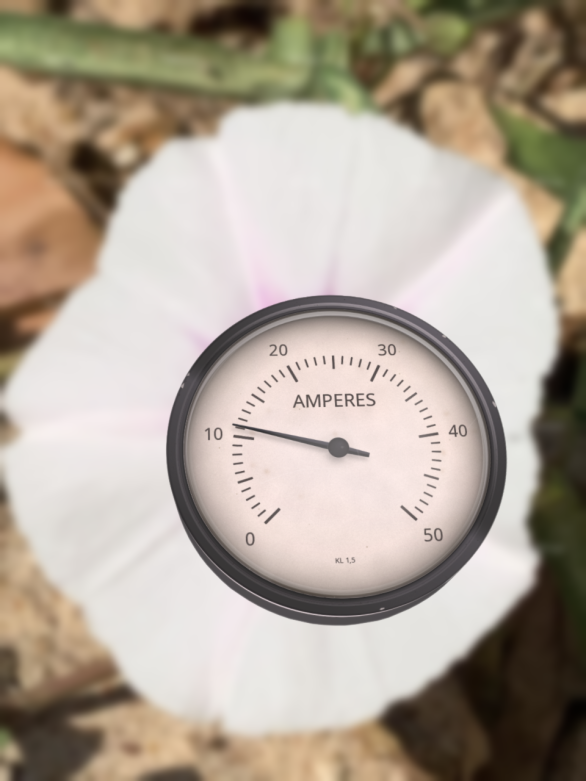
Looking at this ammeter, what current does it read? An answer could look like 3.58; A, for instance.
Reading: 11; A
